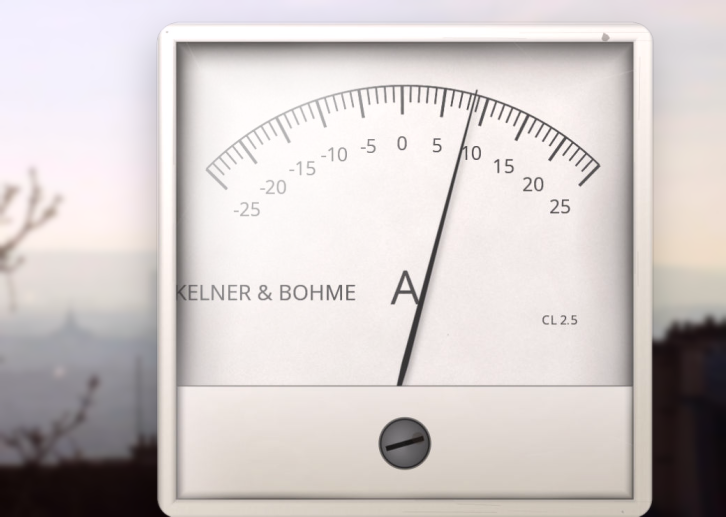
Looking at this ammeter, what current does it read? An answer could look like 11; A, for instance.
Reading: 8.5; A
